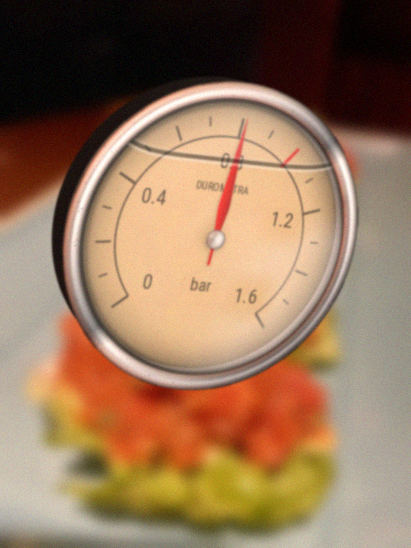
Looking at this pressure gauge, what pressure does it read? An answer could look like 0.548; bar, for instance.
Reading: 0.8; bar
